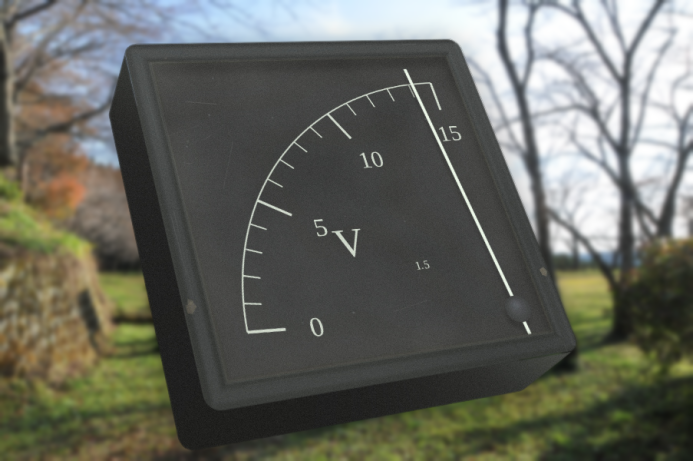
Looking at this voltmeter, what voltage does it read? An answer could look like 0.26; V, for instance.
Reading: 14; V
